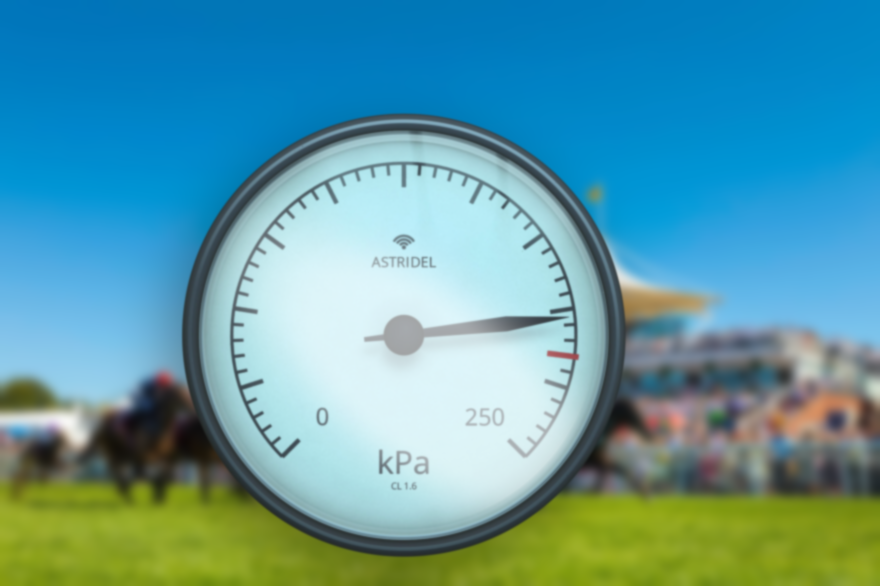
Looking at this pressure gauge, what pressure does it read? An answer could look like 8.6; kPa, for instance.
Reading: 202.5; kPa
